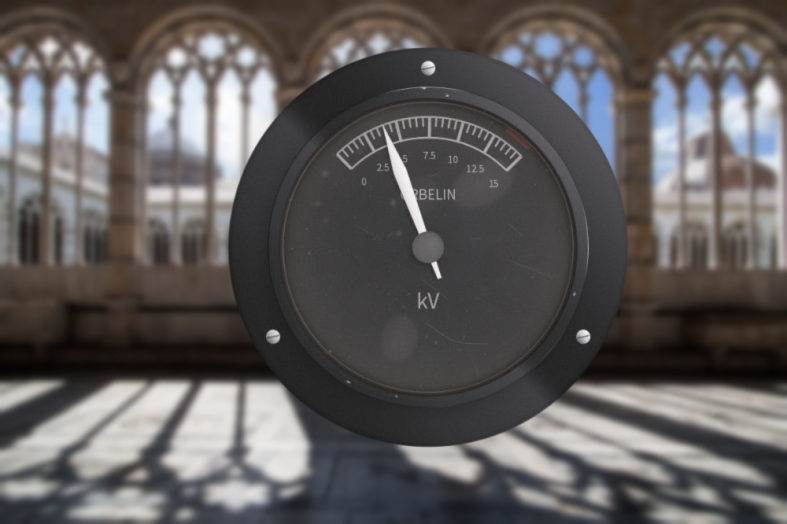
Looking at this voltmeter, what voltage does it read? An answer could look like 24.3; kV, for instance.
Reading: 4; kV
